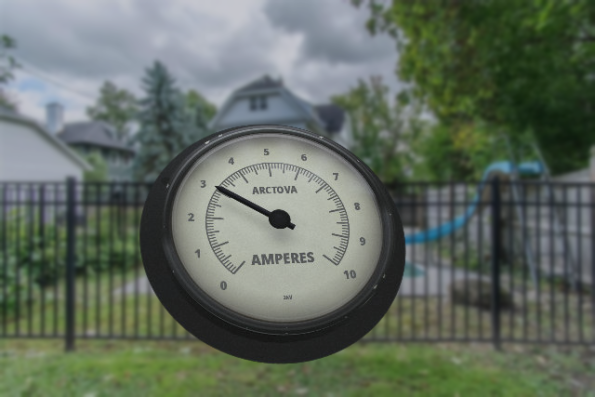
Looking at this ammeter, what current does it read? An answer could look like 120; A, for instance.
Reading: 3; A
